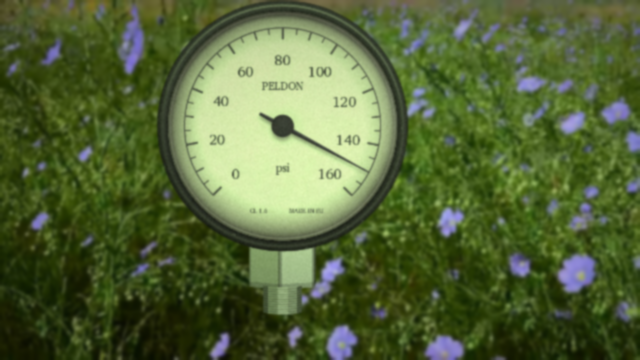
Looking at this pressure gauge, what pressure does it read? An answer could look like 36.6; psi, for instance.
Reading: 150; psi
